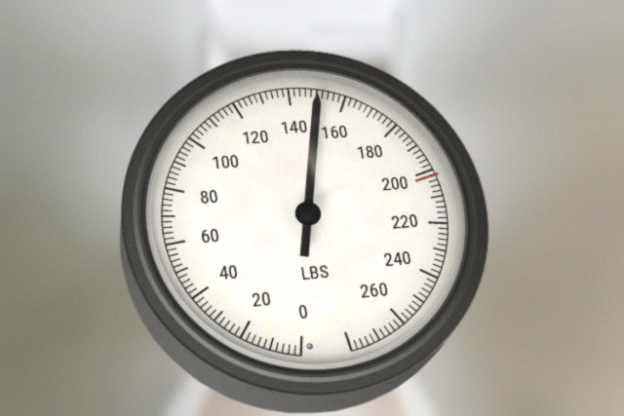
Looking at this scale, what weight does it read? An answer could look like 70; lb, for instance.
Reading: 150; lb
